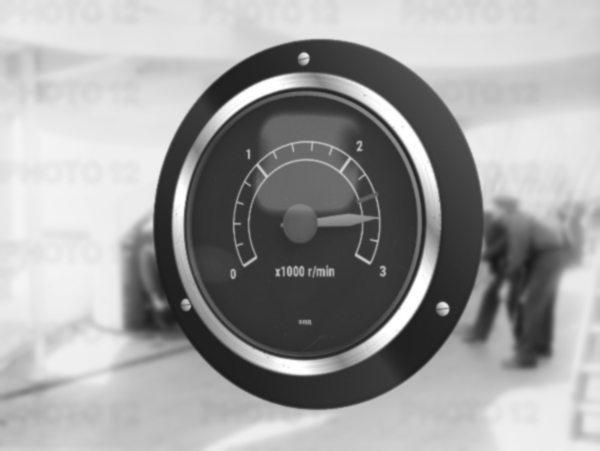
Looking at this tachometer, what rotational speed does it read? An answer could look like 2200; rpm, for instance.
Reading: 2600; rpm
